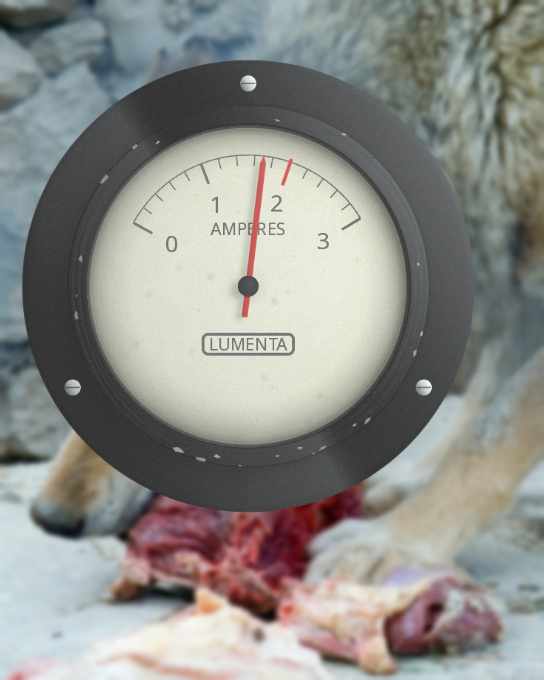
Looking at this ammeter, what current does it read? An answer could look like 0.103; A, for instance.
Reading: 1.7; A
